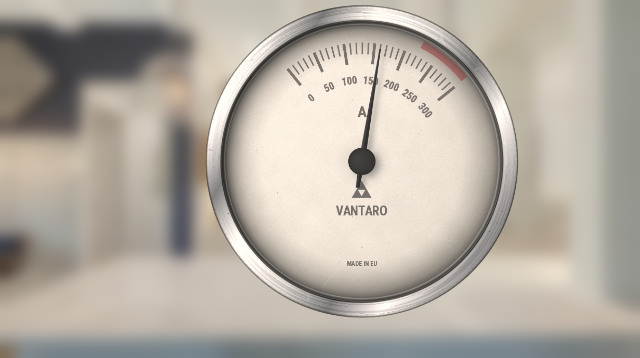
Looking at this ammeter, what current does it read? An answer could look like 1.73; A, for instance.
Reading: 160; A
